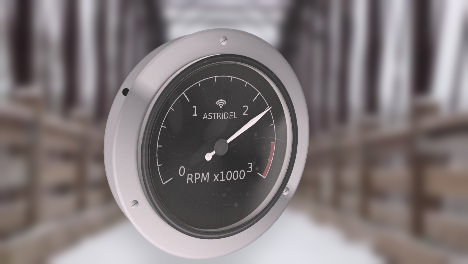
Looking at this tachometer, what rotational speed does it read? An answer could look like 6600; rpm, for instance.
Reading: 2200; rpm
